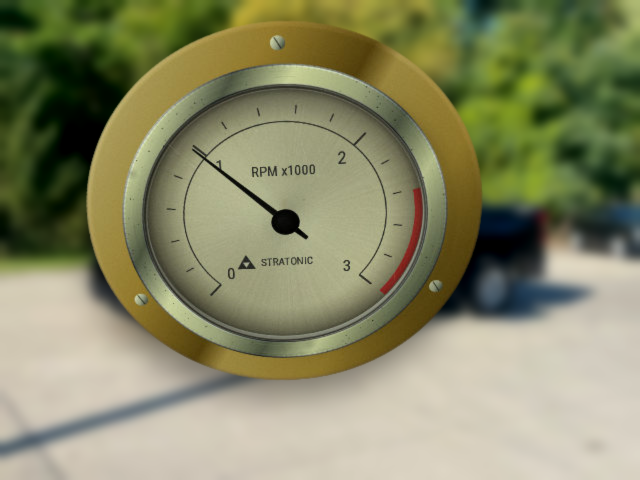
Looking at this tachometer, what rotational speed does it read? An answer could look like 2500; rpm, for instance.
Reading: 1000; rpm
